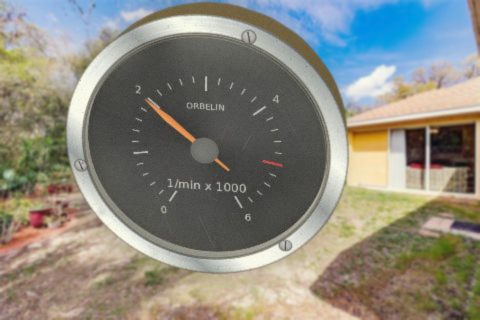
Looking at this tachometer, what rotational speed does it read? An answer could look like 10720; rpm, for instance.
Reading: 2000; rpm
